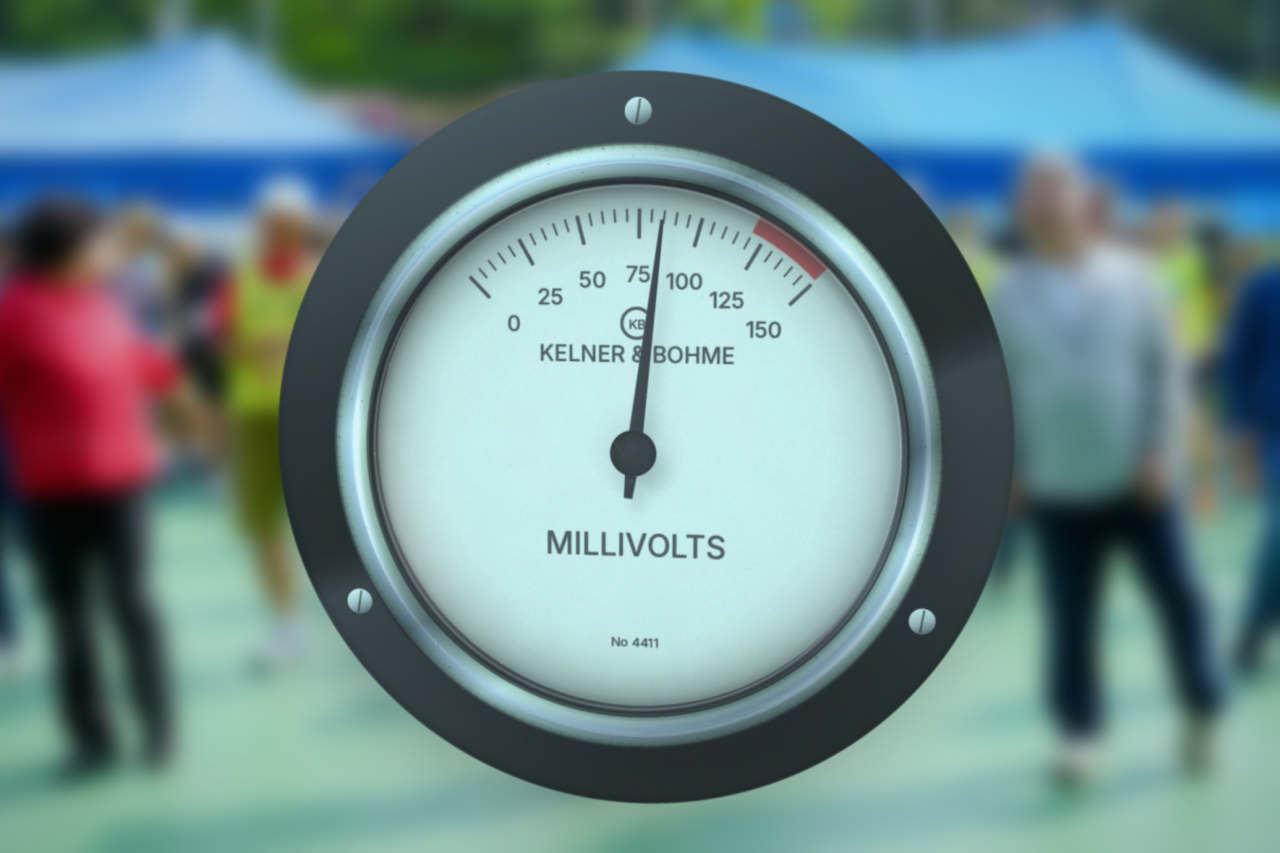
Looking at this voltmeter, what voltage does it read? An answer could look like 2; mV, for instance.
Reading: 85; mV
